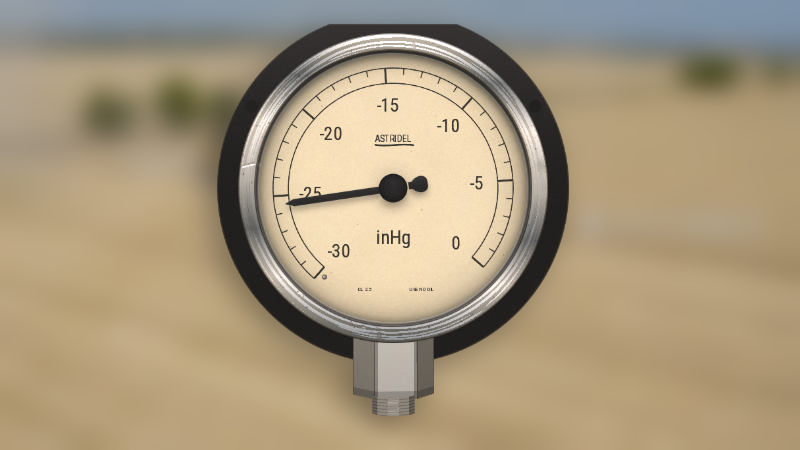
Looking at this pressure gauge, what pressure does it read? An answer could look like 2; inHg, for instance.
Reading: -25.5; inHg
